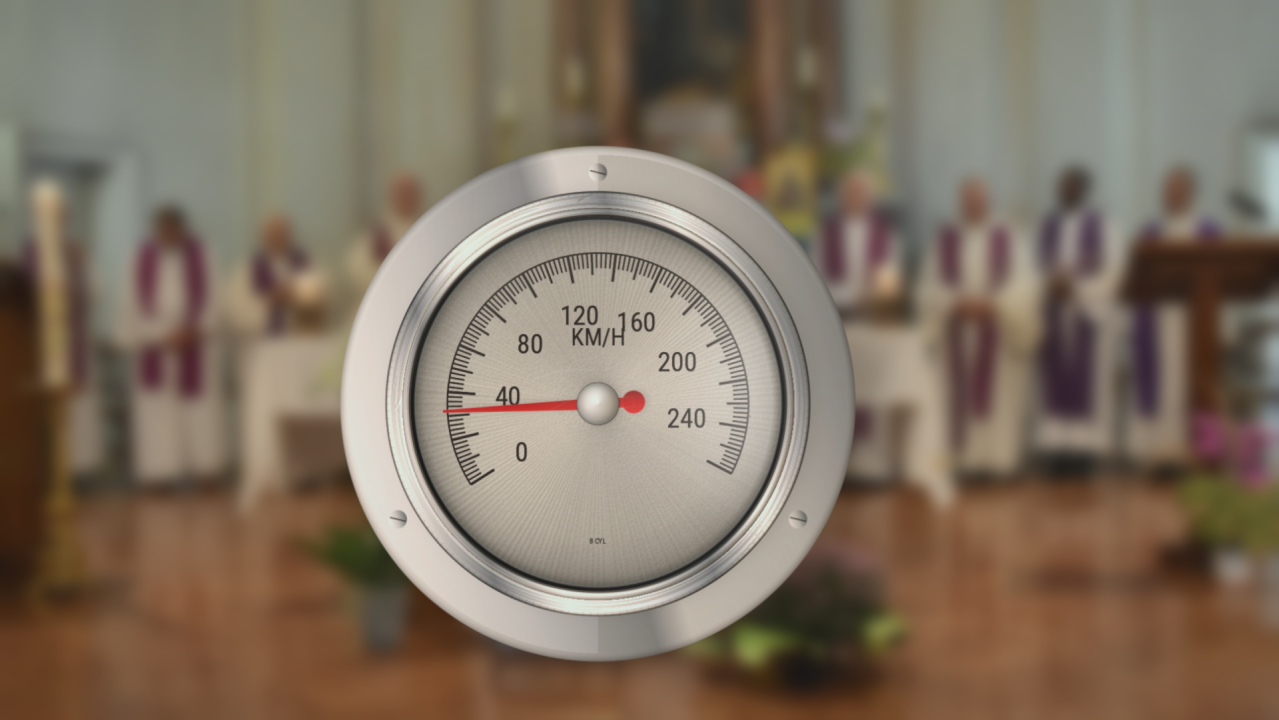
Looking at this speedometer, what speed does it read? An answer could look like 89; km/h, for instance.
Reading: 32; km/h
